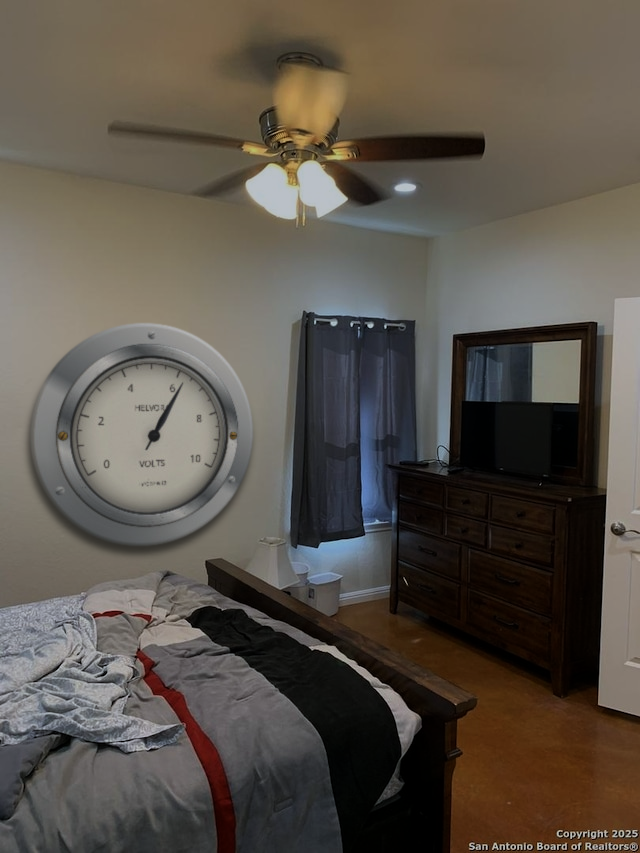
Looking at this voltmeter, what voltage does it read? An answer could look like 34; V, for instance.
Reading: 6.25; V
